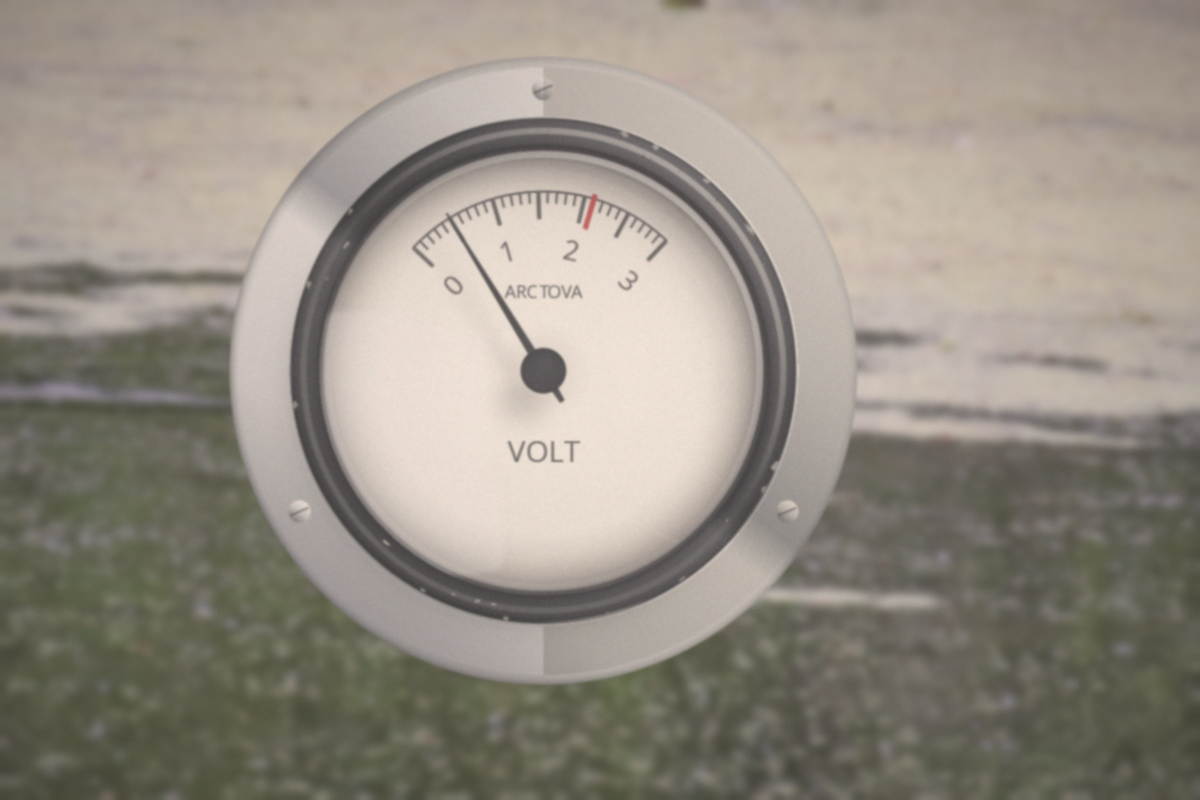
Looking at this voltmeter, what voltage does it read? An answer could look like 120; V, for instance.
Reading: 0.5; V
